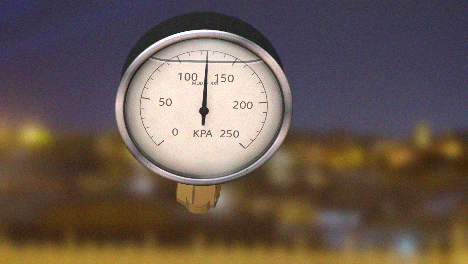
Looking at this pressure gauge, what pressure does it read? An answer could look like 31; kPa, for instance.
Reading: 125; kPa
